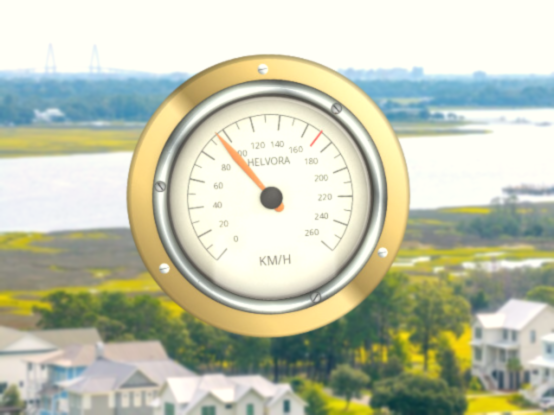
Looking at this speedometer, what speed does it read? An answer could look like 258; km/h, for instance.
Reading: 95; km/h
